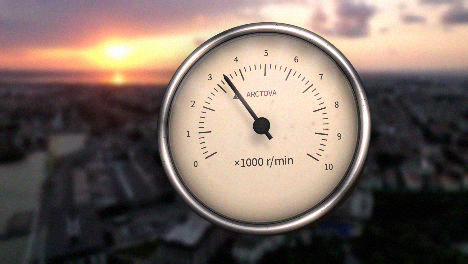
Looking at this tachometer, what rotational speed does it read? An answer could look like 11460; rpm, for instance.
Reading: 3400; rpm
